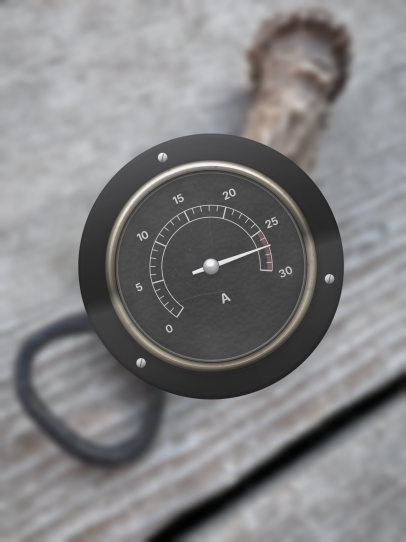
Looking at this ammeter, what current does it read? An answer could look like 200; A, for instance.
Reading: 27; A
